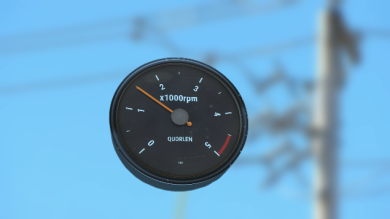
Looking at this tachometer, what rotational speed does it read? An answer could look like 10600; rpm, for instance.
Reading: 1500; rpm
